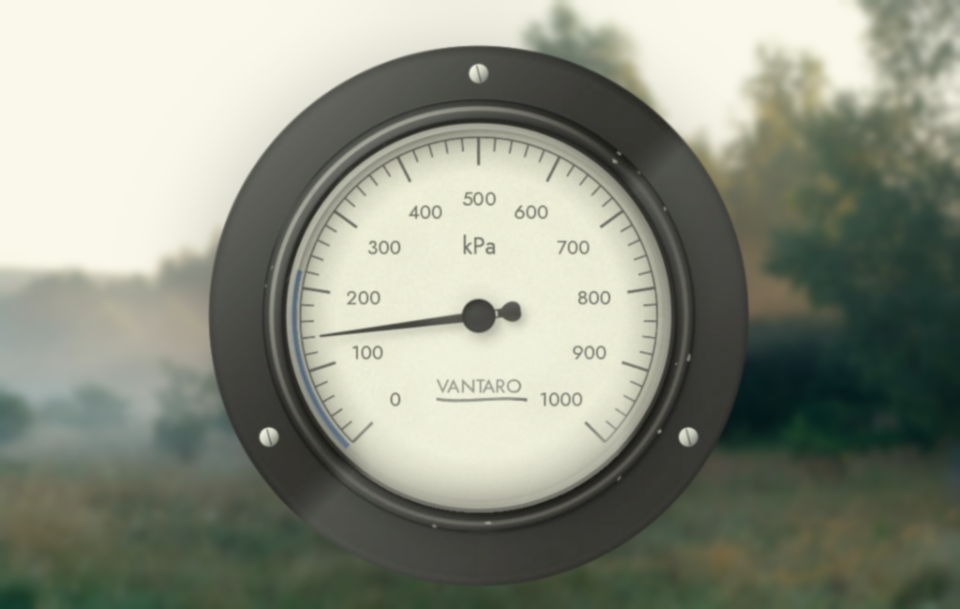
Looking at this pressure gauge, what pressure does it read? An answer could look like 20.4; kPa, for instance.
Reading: 140; kPa
